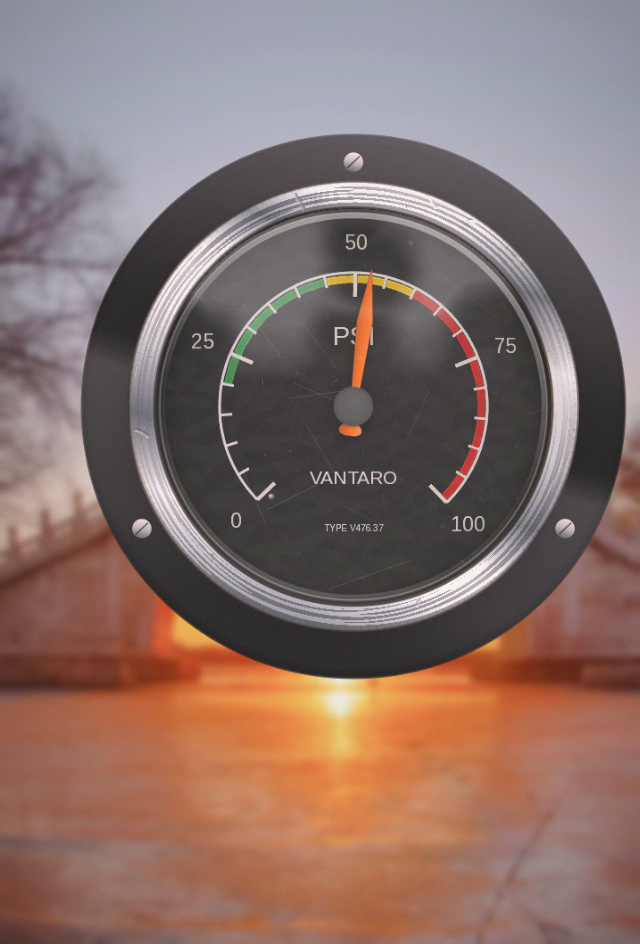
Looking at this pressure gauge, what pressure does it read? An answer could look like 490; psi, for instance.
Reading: 52.5; psi
